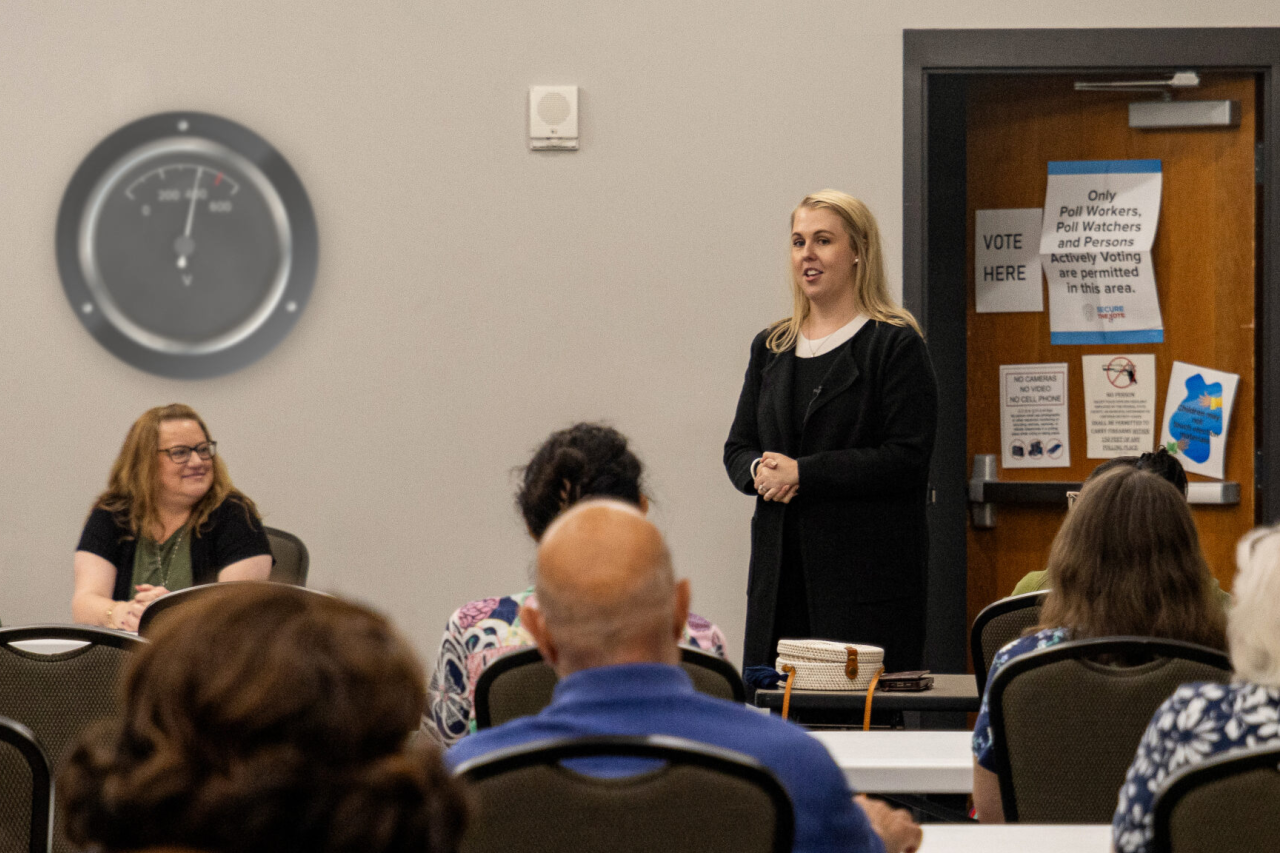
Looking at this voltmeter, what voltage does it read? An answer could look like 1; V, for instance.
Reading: 400; V
